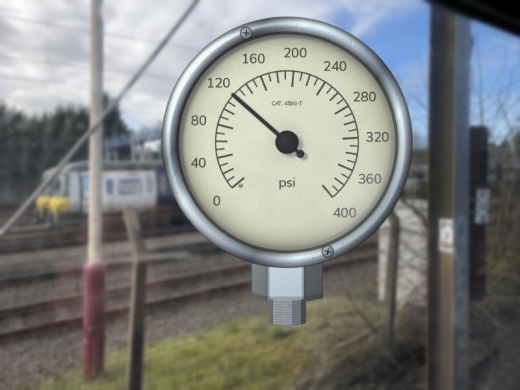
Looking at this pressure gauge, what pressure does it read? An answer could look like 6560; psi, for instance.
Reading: 120; psi
